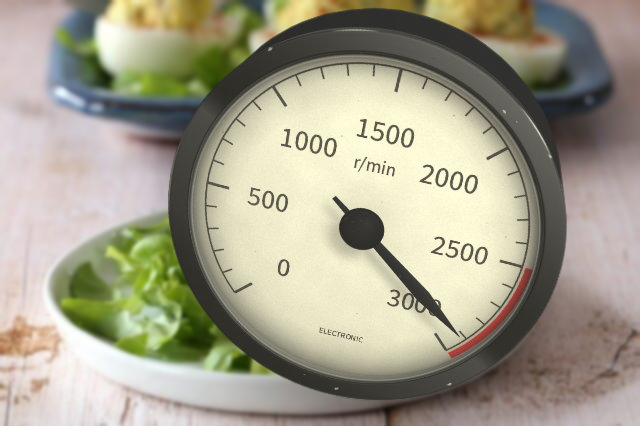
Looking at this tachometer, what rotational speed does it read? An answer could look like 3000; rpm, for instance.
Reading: 2900; rpm
